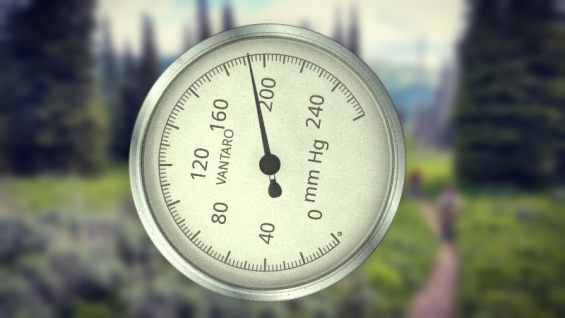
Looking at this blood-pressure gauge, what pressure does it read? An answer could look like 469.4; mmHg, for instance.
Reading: 192; mmHg
